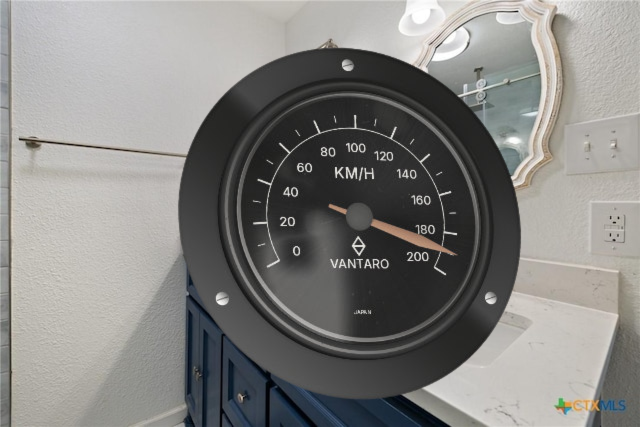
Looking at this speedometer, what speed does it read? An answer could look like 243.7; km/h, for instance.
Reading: 190; km/h
